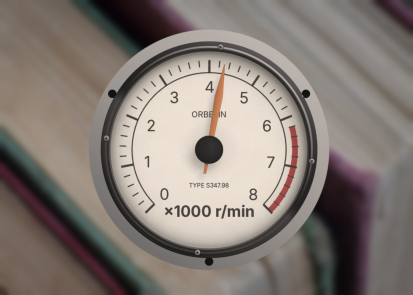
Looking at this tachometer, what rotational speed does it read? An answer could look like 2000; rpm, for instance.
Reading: 4300; rpm
